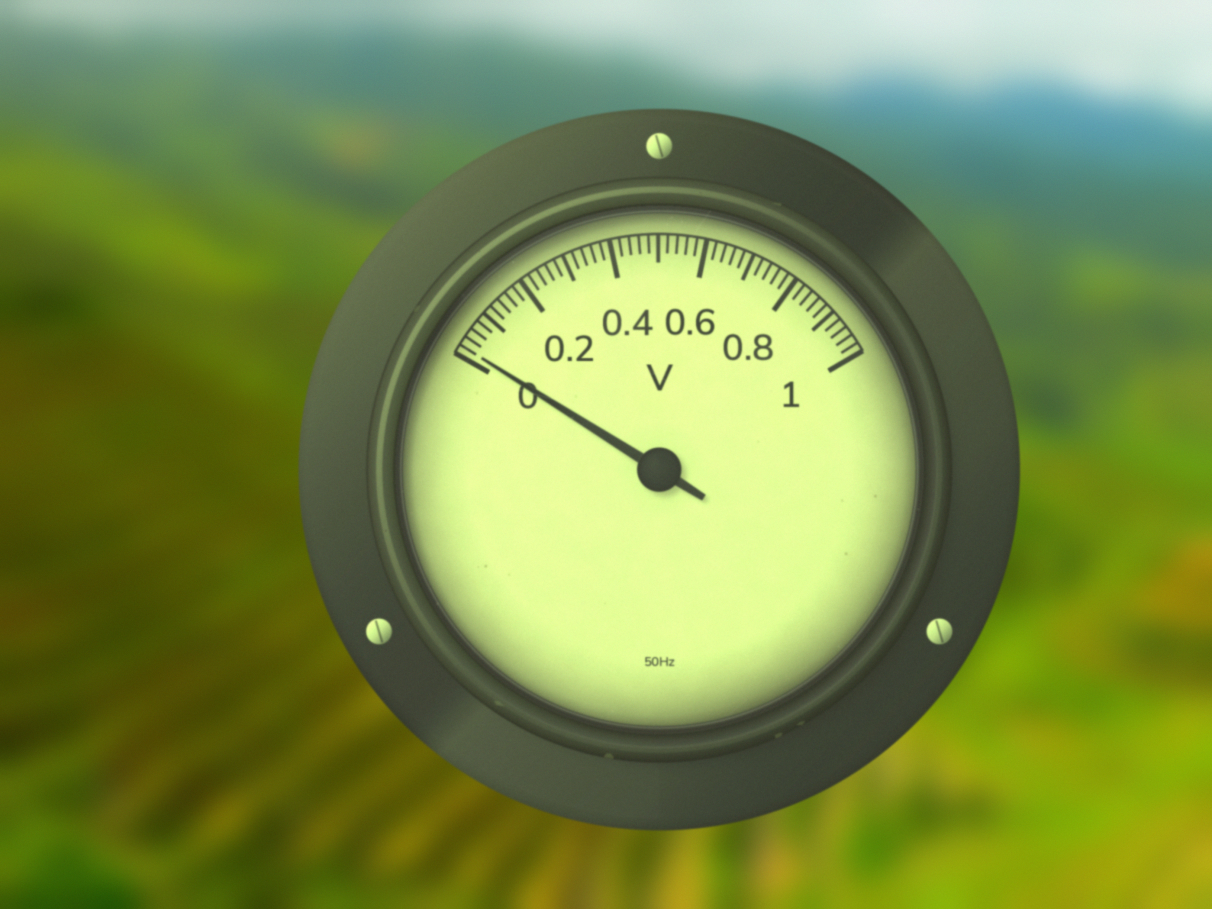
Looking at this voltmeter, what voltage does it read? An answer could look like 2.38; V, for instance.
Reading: 0.02; V
